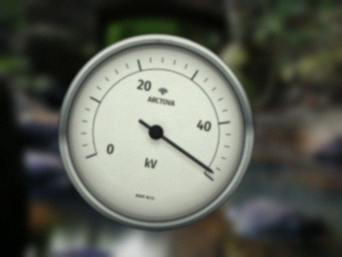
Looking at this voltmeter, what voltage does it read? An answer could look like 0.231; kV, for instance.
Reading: 49; kV
